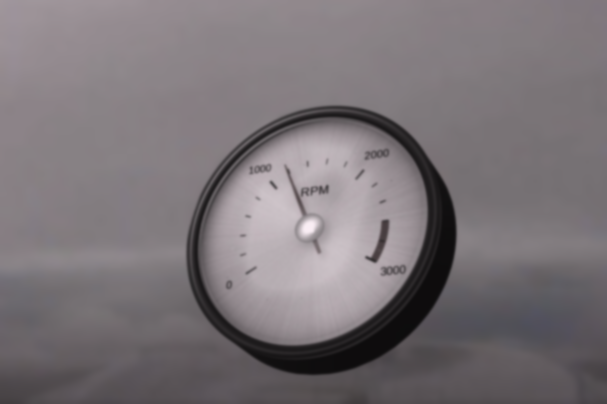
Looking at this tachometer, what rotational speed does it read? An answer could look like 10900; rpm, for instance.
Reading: 1200; rpm
